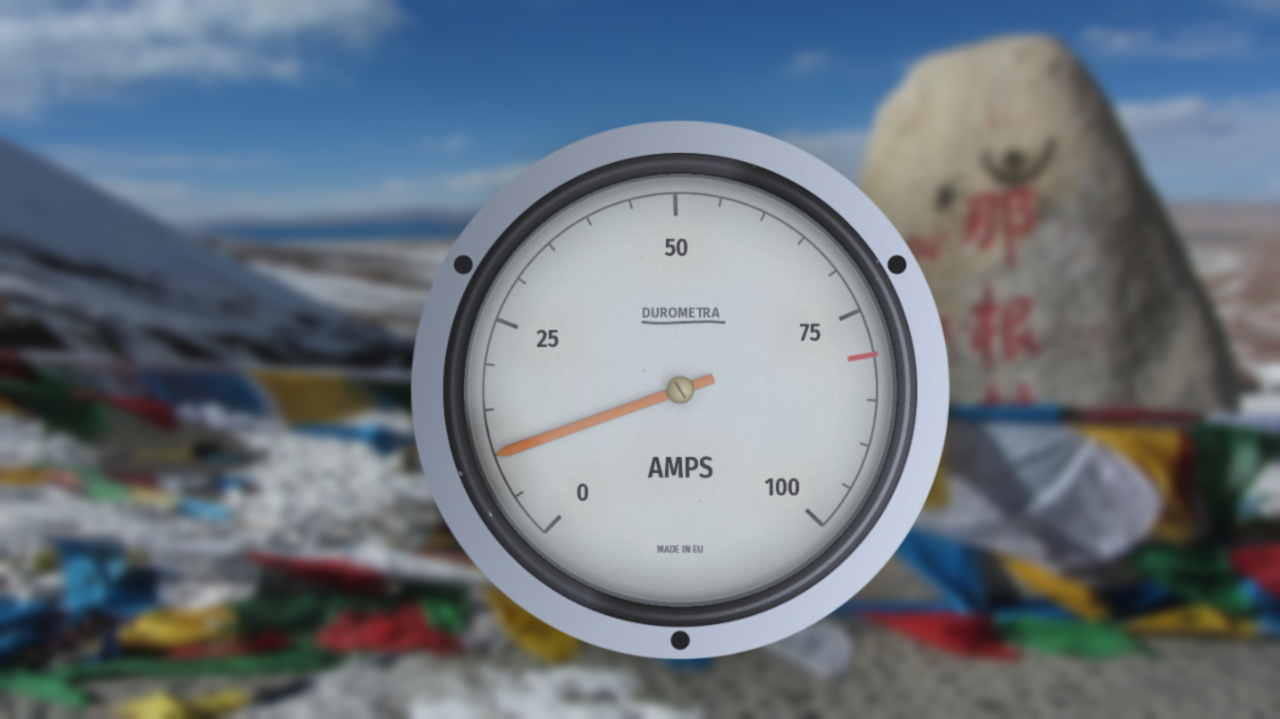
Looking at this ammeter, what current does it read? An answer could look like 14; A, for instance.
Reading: 10; A
